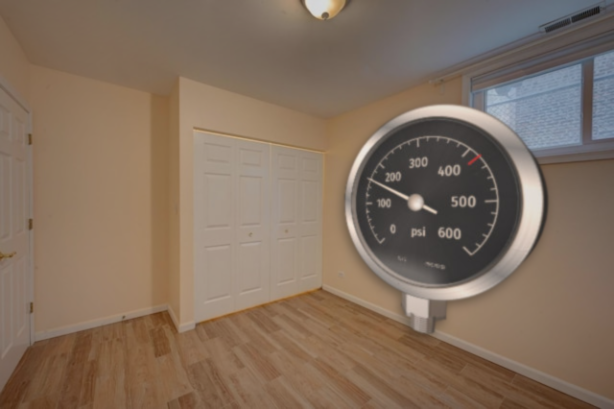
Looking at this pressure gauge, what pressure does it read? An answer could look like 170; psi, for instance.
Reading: 160; psi
